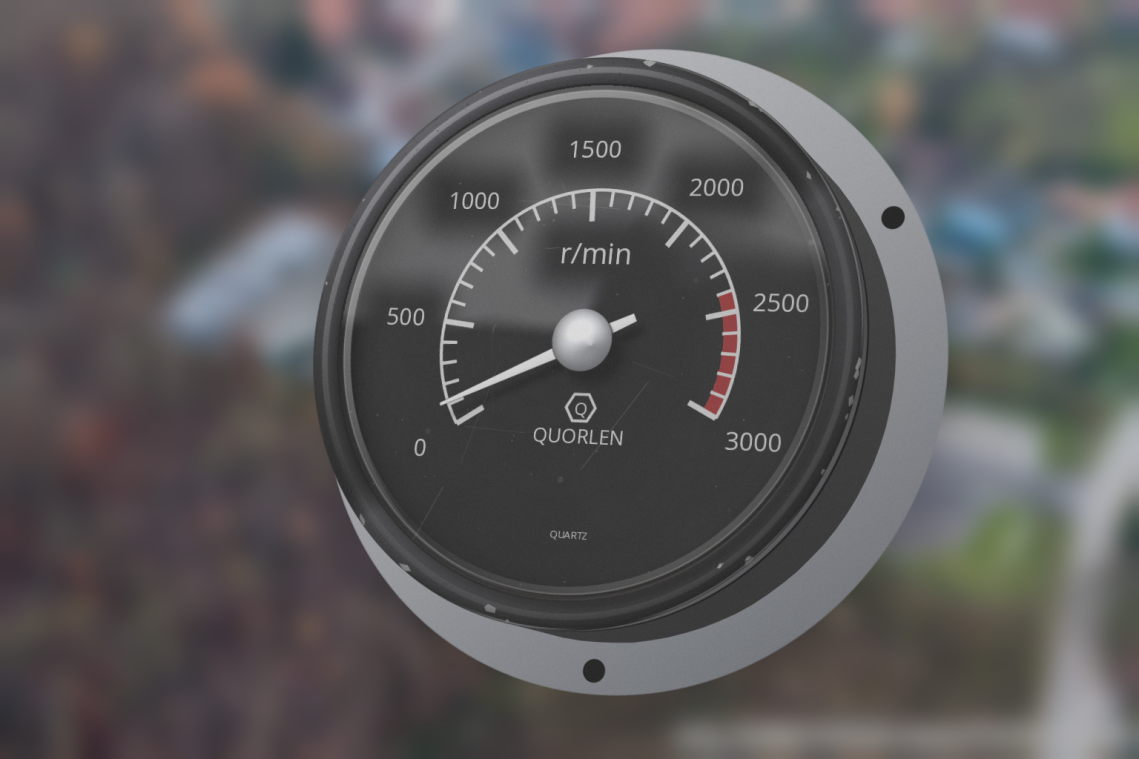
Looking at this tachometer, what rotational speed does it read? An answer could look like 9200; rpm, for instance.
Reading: 100; rpm
